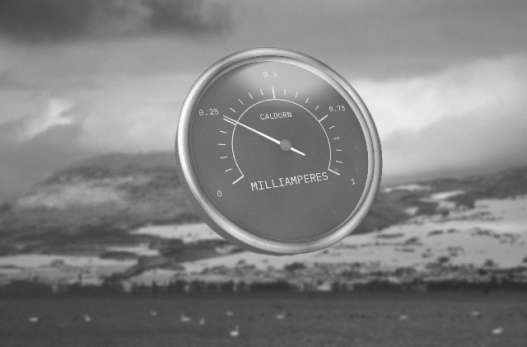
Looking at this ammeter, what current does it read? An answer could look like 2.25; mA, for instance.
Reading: 0.25; mA
